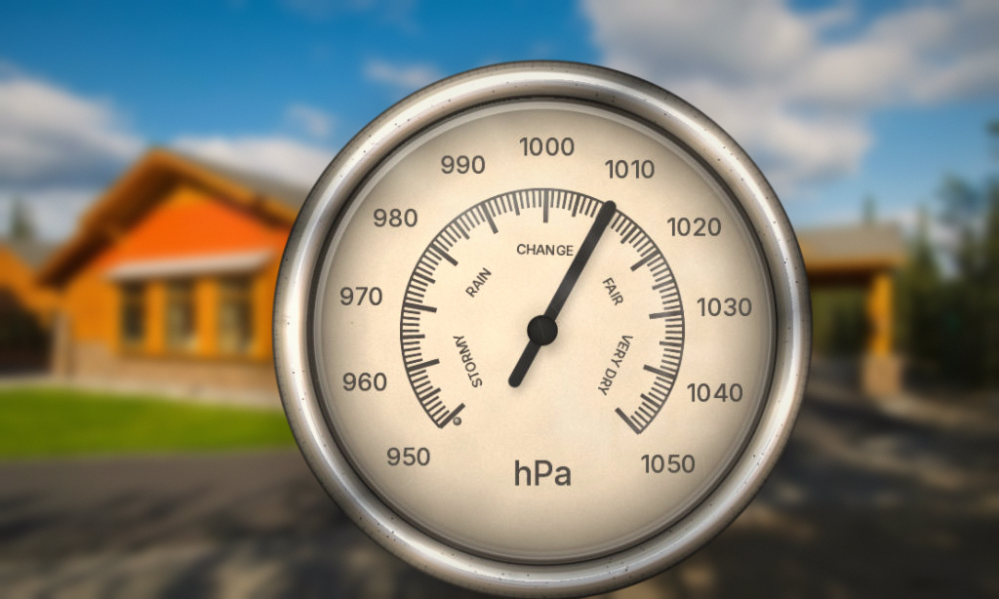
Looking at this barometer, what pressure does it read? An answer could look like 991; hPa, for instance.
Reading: 1010; hPa
